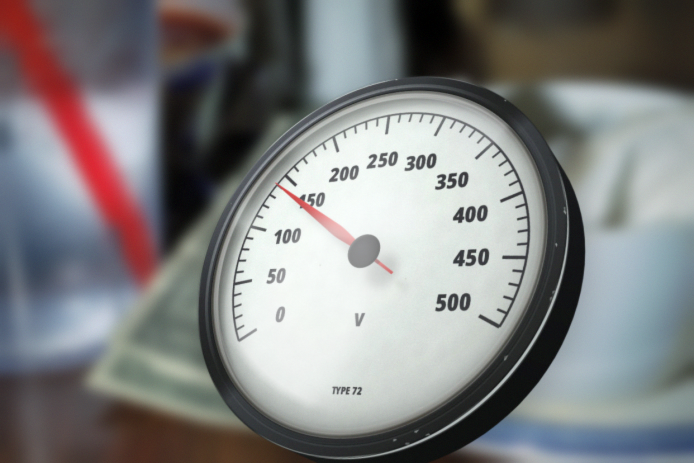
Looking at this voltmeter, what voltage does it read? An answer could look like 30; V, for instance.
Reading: 140; V
